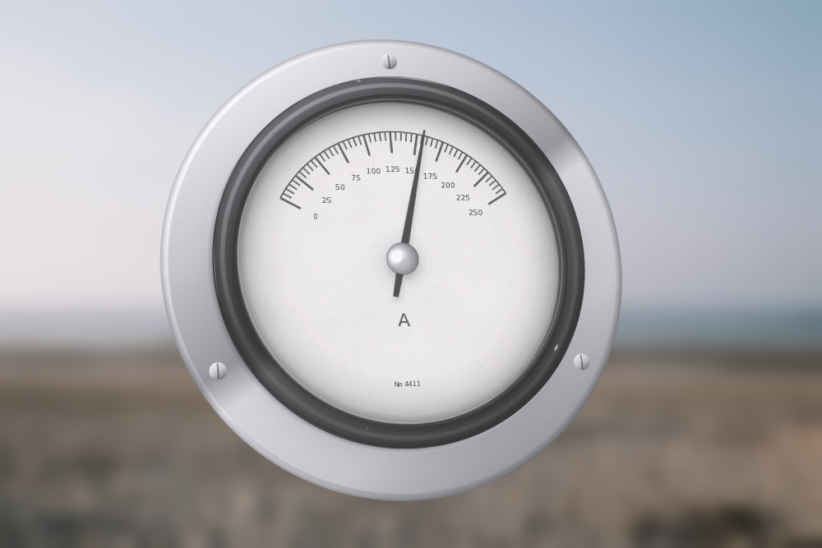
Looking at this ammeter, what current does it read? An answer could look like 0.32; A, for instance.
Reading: 155; A
